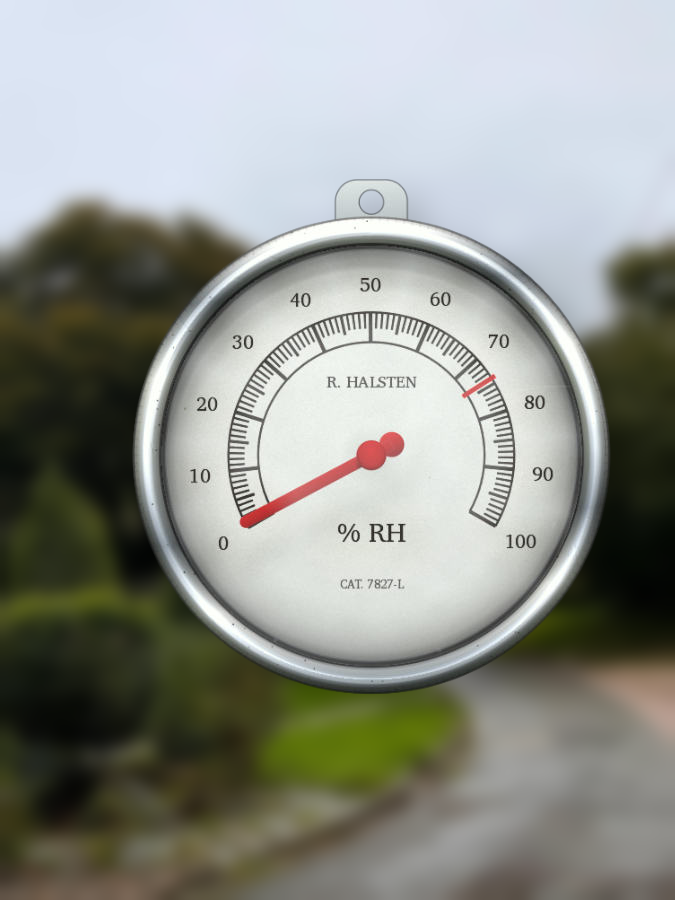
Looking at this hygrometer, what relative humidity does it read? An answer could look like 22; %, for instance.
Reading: 1; %
